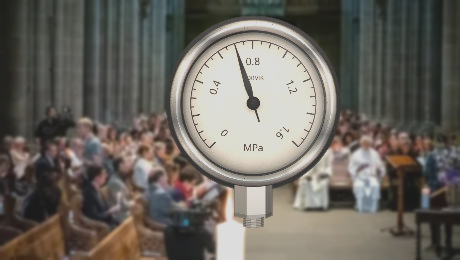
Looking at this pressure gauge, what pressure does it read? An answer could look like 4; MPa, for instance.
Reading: 0.7; MPa
